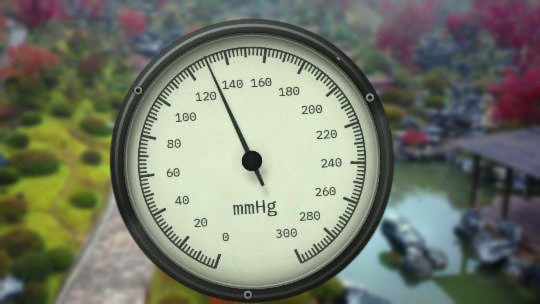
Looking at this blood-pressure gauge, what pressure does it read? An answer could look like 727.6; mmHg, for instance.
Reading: 130; mmHg
